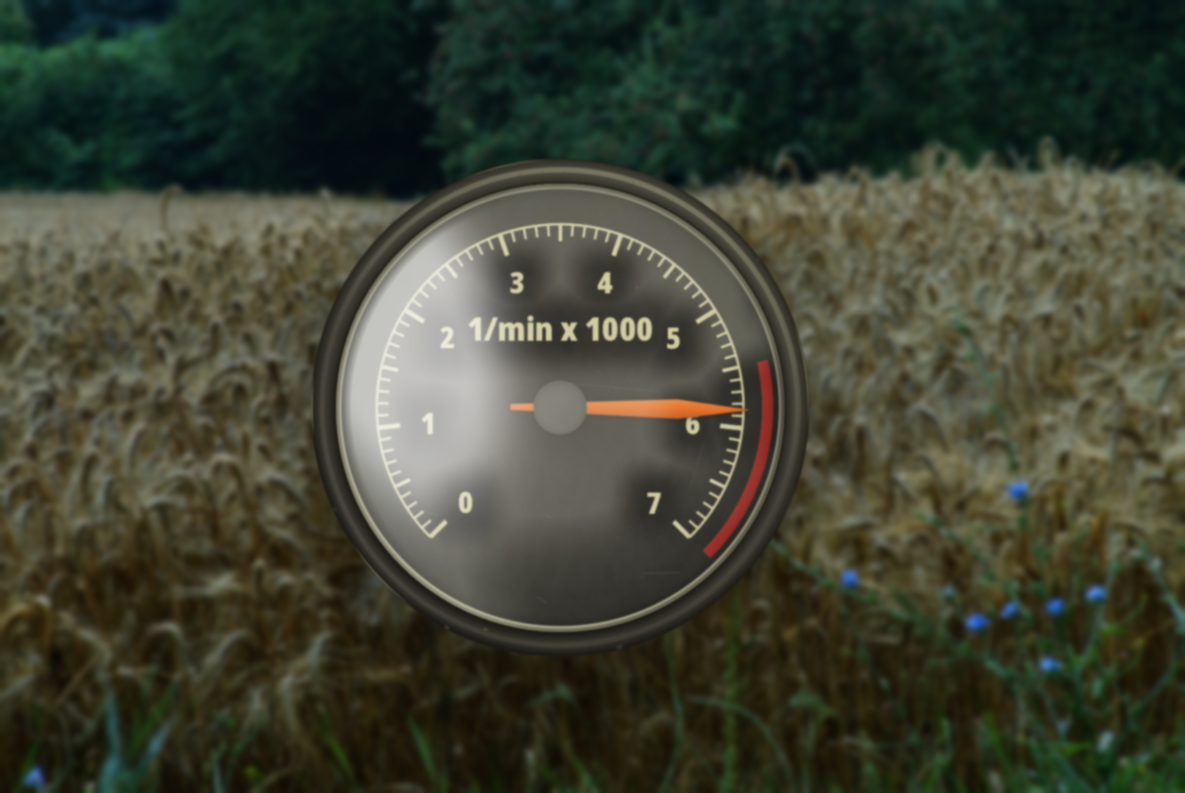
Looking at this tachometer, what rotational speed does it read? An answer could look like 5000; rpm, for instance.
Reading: 5850; rpm
